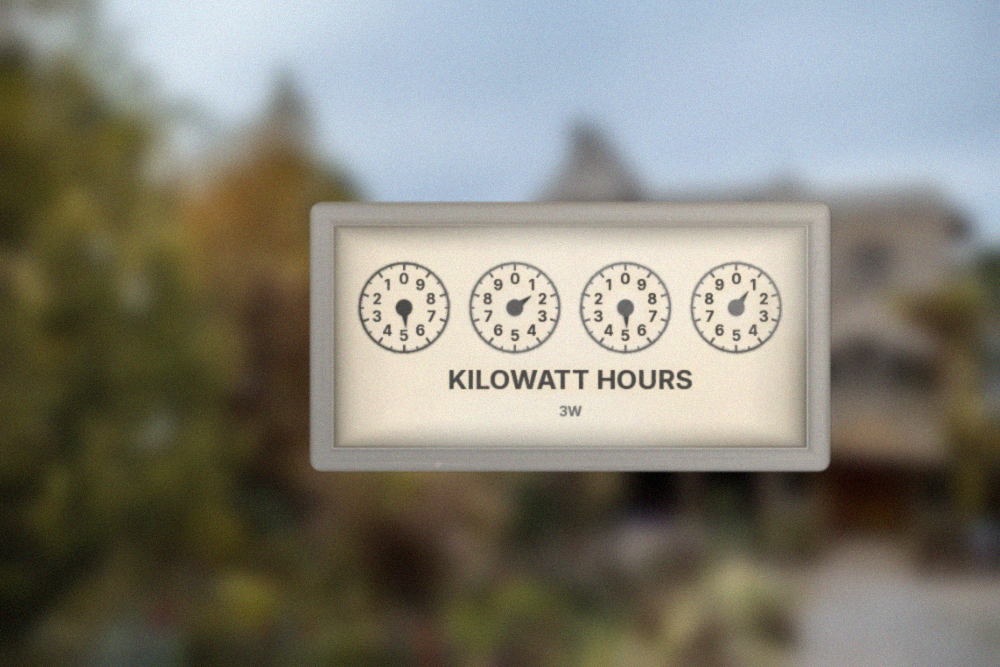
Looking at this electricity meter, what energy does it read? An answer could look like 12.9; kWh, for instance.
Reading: 5151; kWh
